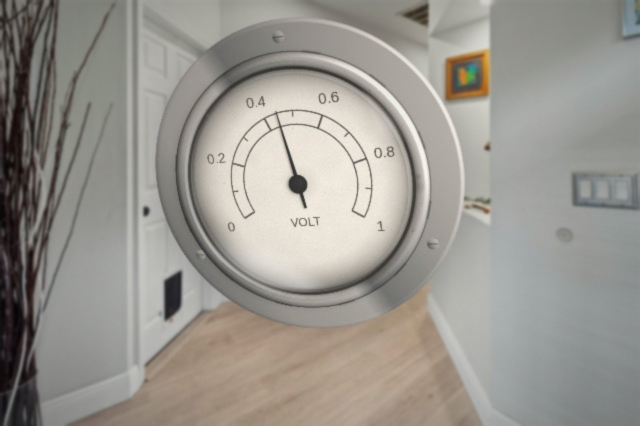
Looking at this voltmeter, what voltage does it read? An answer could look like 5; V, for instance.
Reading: 0.45; V
